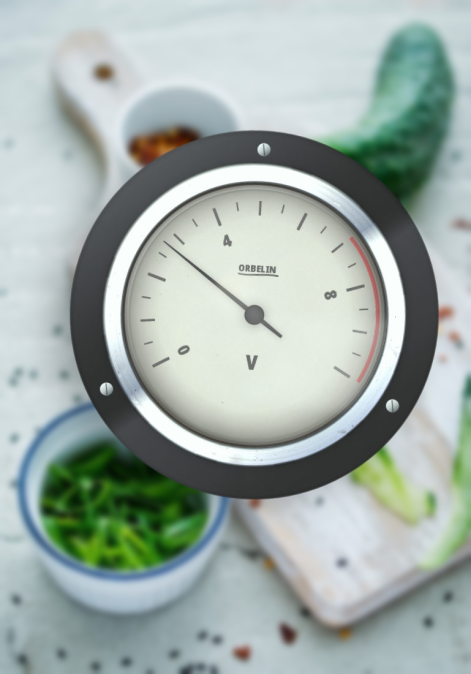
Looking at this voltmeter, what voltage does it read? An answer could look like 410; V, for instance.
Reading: 2.75; V
